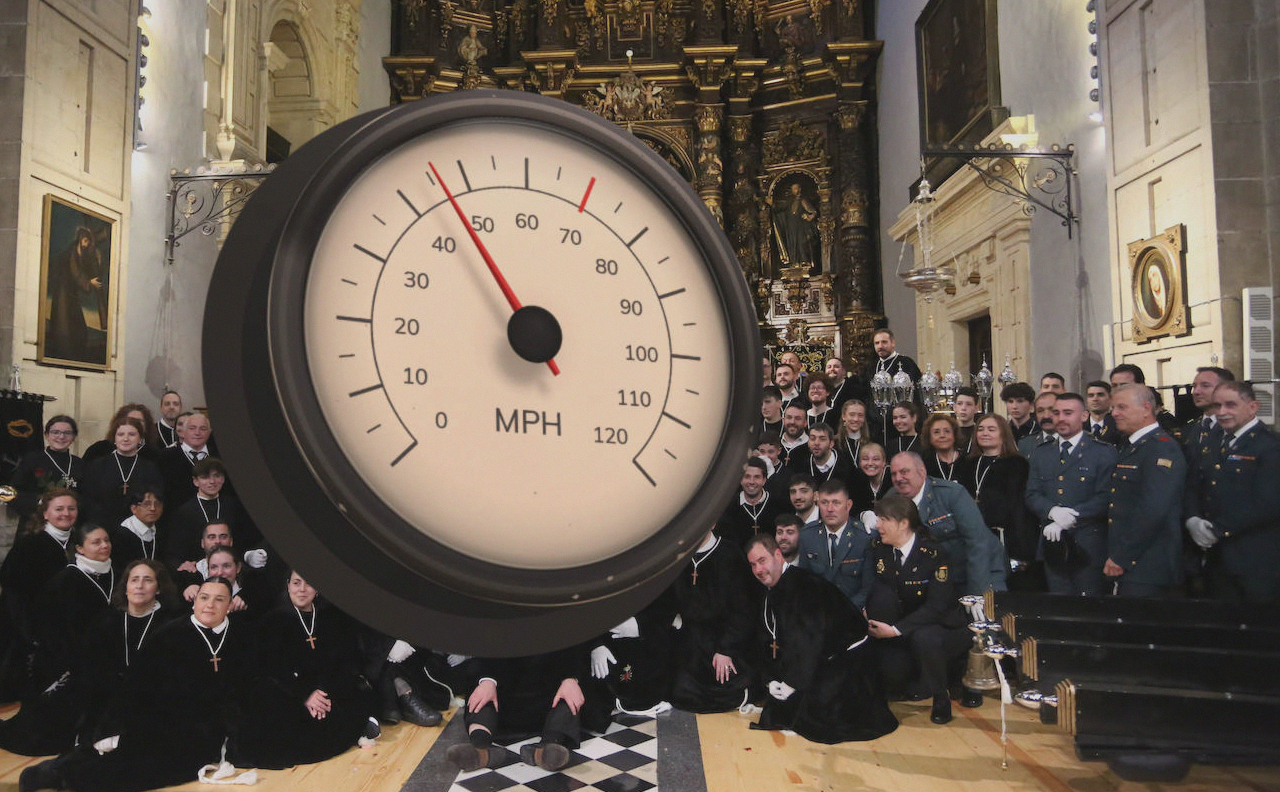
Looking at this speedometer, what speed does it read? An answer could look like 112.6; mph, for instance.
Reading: 45; mph
